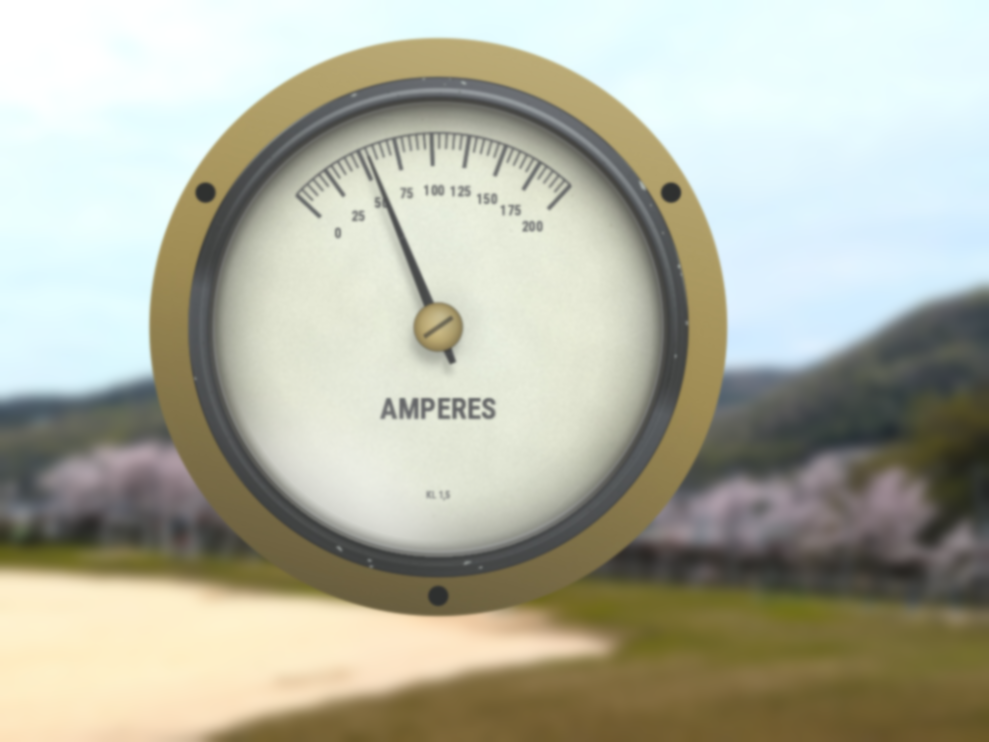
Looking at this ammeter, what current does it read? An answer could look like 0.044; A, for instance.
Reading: 55; A
